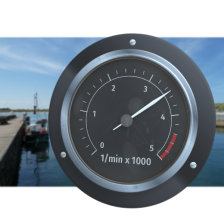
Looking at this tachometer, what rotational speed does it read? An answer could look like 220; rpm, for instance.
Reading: 3500; rpm
